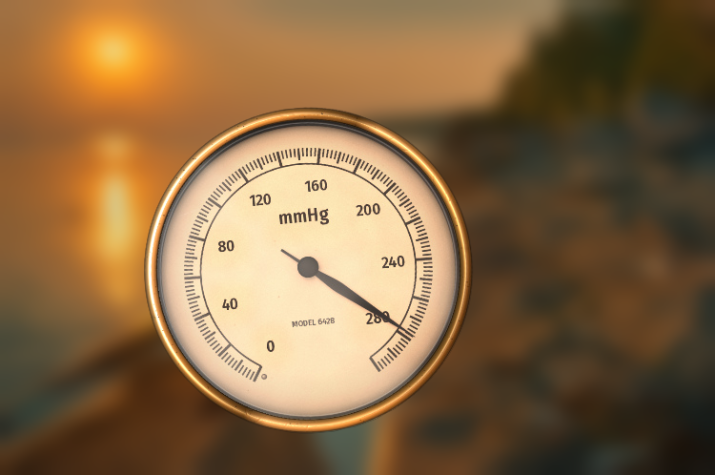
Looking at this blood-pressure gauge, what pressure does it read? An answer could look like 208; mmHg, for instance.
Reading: 278; mmHg
